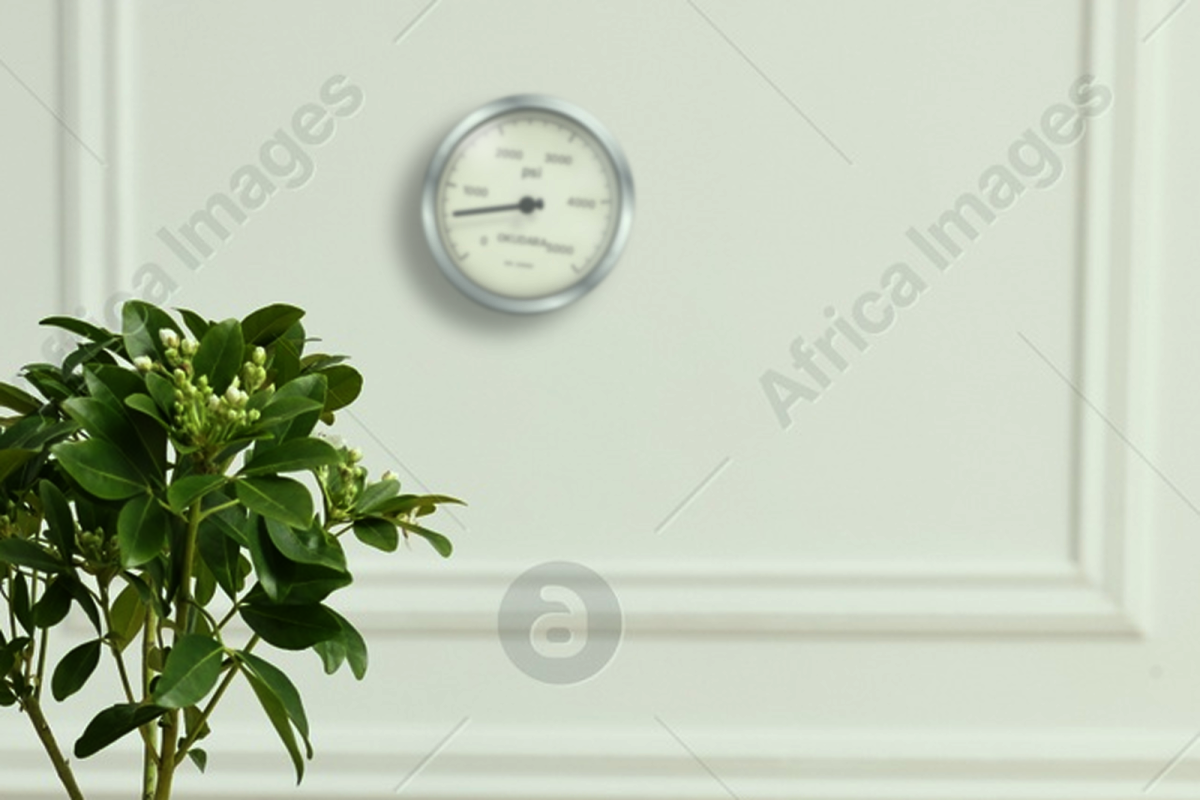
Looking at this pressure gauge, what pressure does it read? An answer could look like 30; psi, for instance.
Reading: 600; psi
